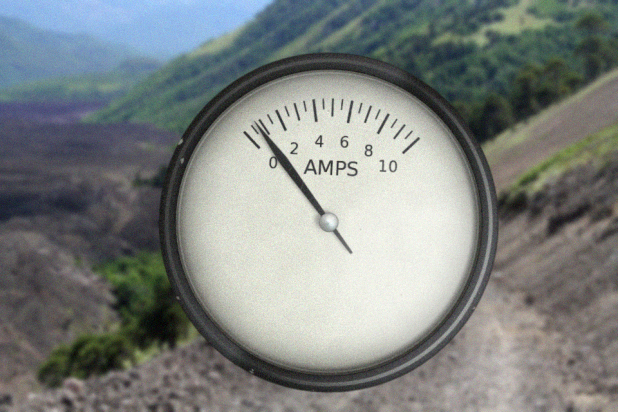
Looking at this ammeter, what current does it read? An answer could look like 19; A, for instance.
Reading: 0.75; A
